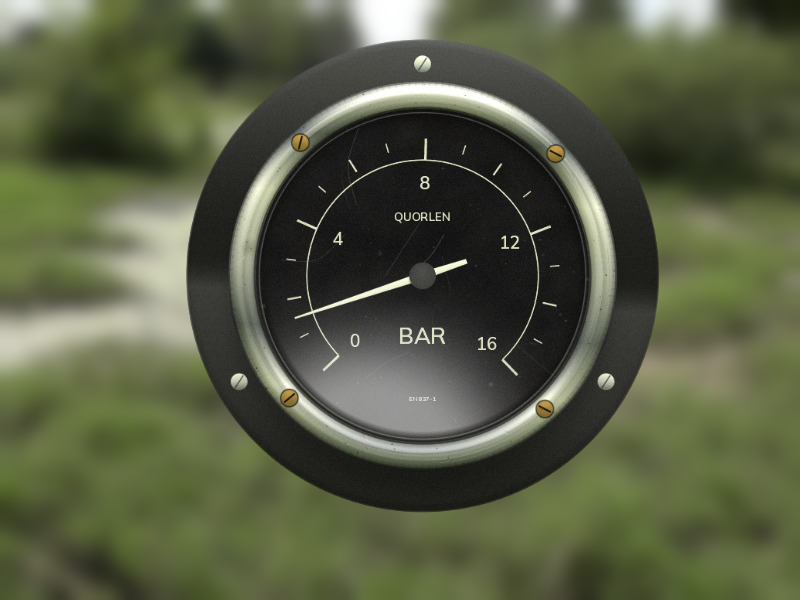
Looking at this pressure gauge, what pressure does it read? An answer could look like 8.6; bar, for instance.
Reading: 1.5; bar
